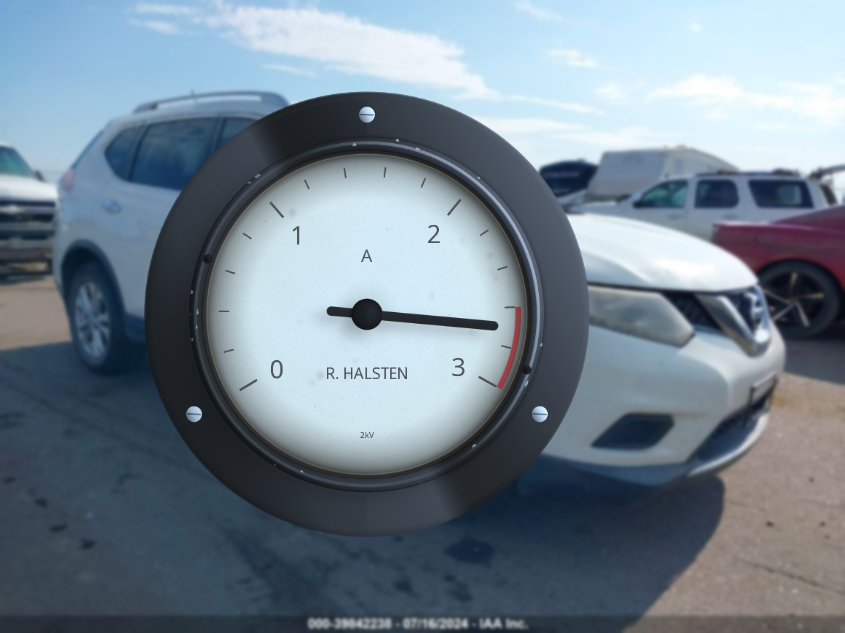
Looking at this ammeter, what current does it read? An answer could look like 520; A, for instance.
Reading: 2.7; A
